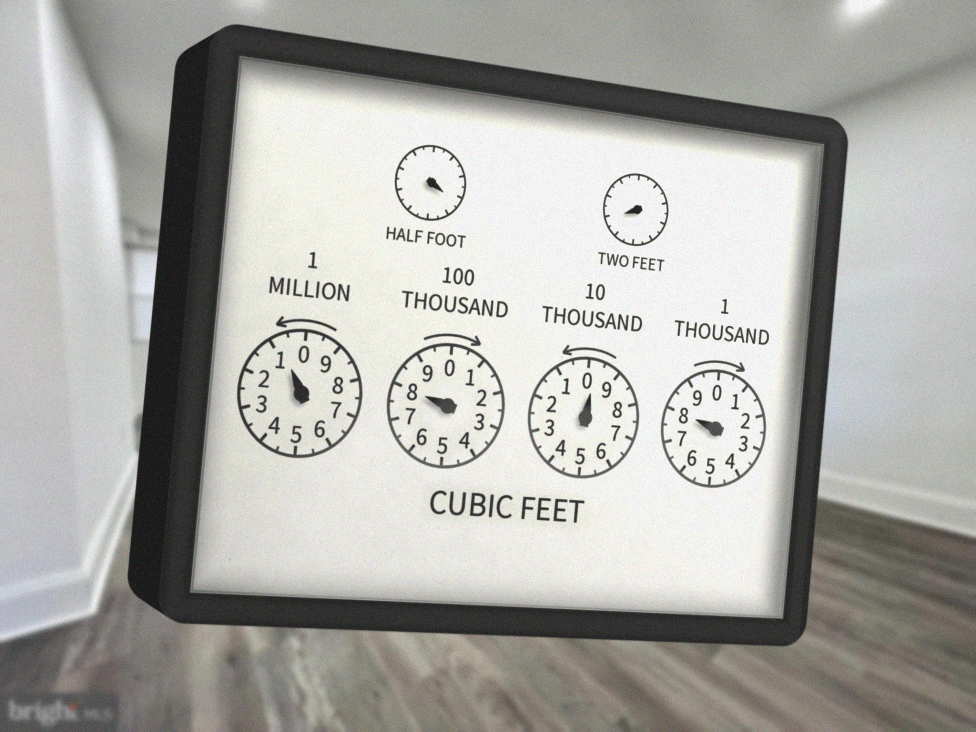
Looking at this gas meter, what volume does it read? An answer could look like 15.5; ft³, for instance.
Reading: 79800; ft³
